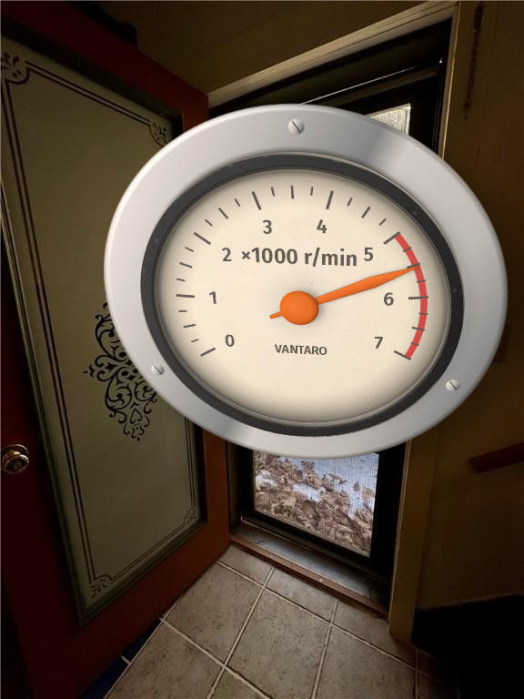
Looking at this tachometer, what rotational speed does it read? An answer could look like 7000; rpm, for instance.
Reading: 5500; rpm
